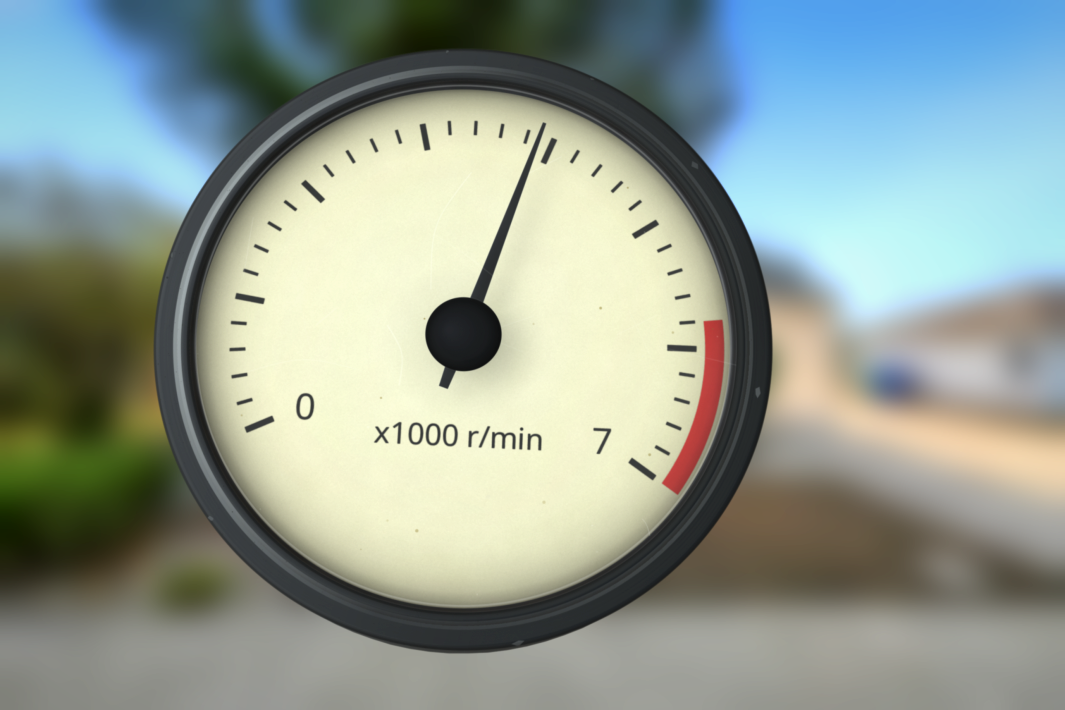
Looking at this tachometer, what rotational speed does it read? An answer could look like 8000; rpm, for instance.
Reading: 3900; rpm
